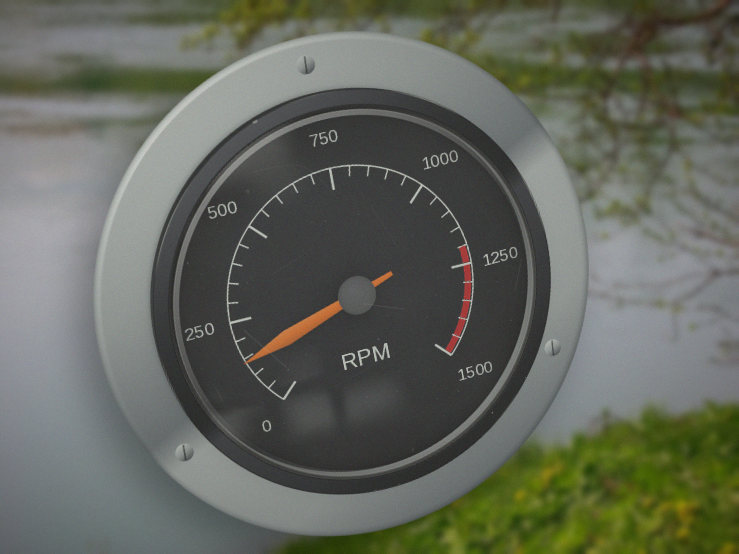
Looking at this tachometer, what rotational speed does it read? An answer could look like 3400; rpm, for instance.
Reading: 150; rpm
